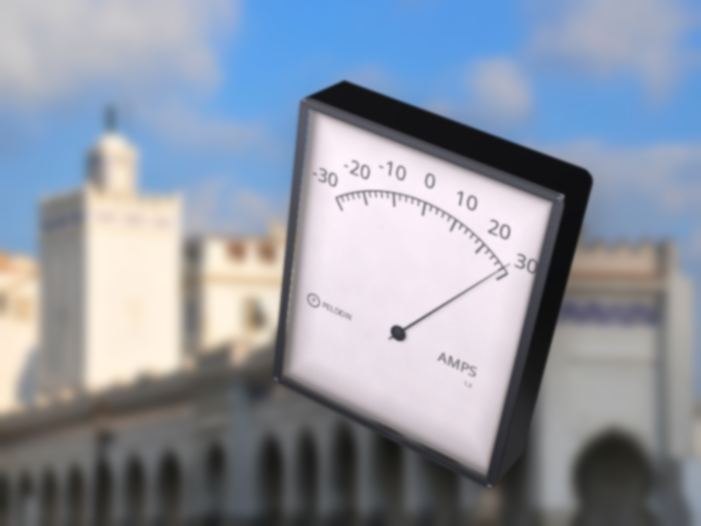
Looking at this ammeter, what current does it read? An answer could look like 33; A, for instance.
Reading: 28; A
